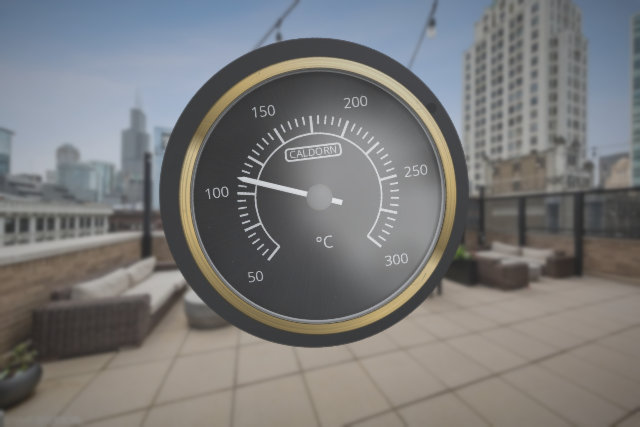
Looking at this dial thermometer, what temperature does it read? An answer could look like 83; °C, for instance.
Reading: 110; °C
